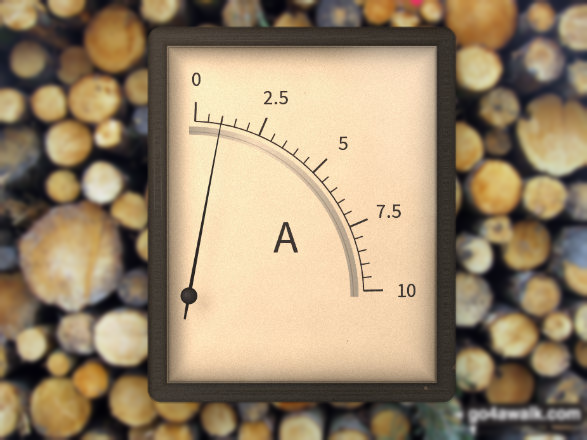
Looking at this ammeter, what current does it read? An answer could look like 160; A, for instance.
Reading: 1; A
